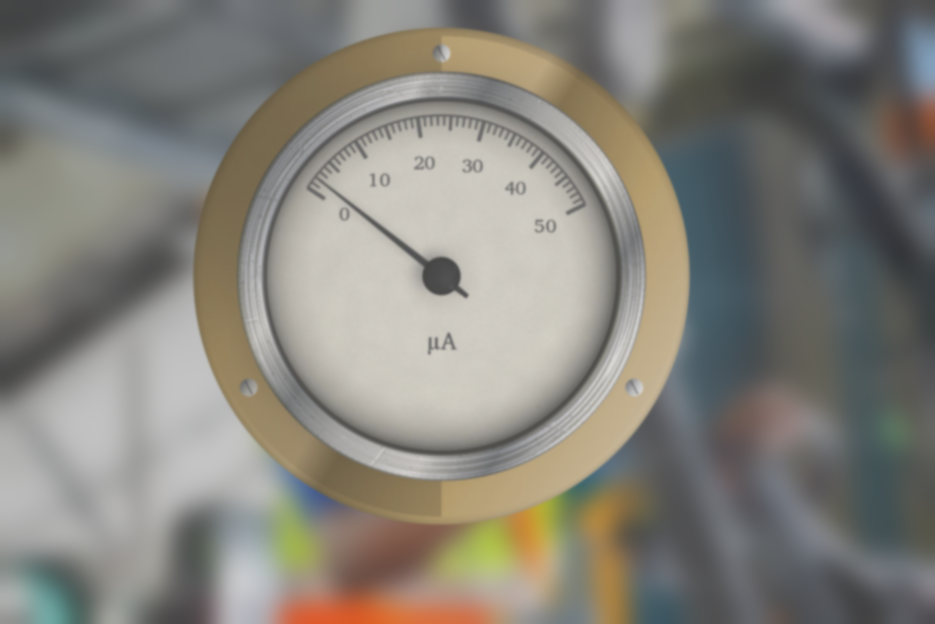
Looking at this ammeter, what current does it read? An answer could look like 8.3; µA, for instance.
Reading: 2; µA
